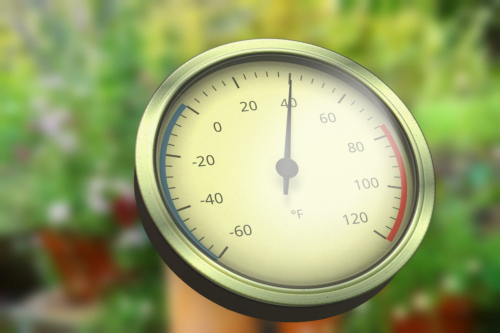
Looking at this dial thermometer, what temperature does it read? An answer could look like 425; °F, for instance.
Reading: 40; °F
